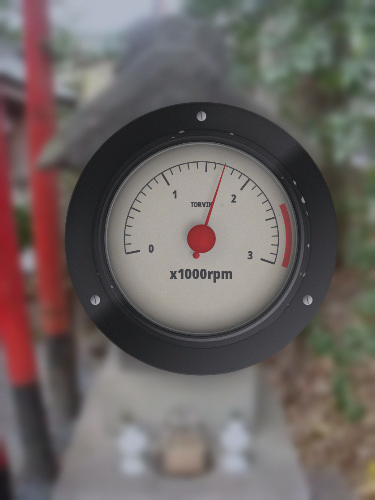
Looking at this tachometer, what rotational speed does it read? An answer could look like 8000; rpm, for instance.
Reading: 1700; rpm
